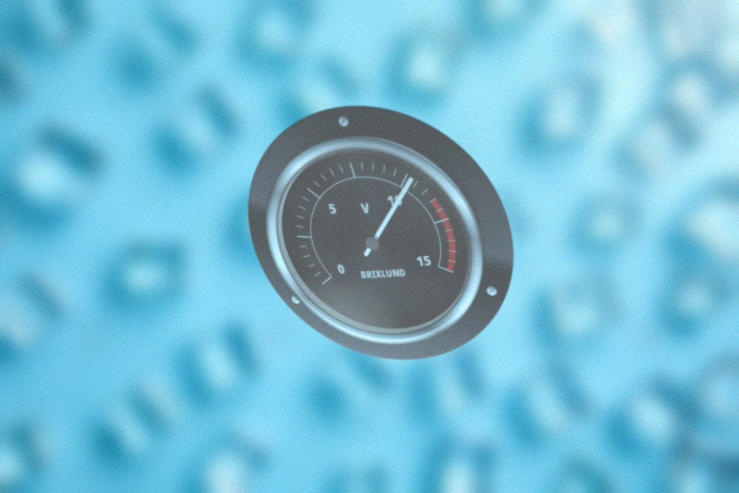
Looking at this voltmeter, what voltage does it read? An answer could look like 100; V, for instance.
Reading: 10.25; V
